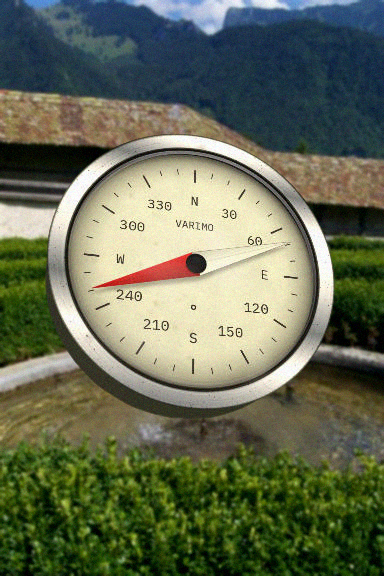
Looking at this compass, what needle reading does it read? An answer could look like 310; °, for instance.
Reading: 250; °
